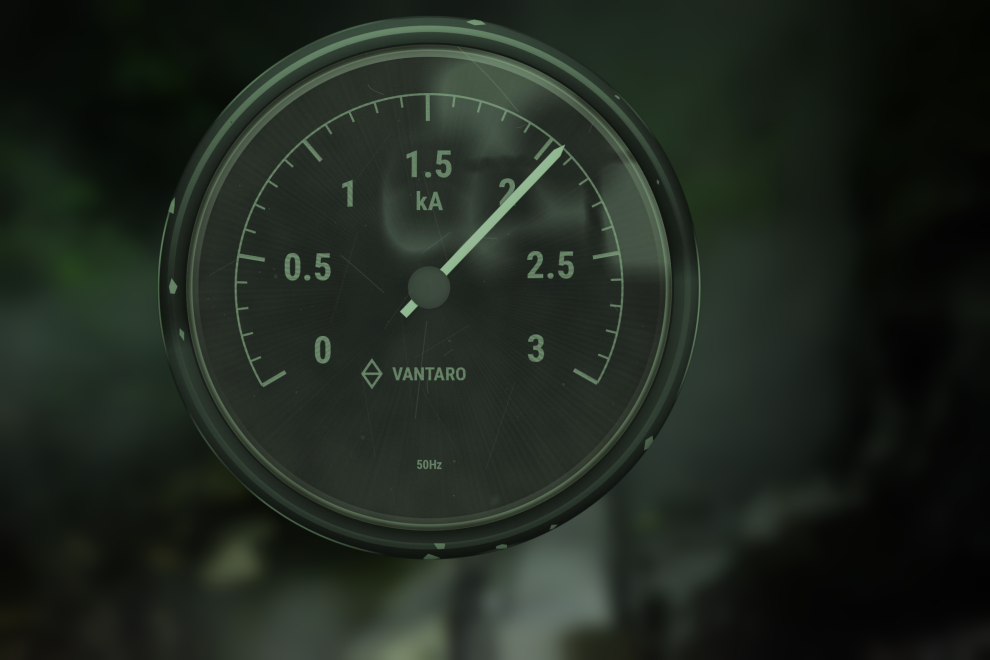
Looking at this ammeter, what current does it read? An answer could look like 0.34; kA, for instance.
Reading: 2.05; kA
